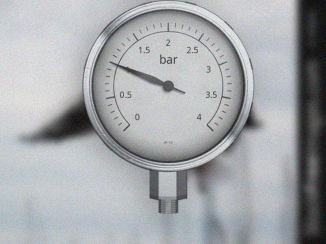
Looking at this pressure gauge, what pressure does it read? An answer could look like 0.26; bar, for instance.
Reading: 1; bar
